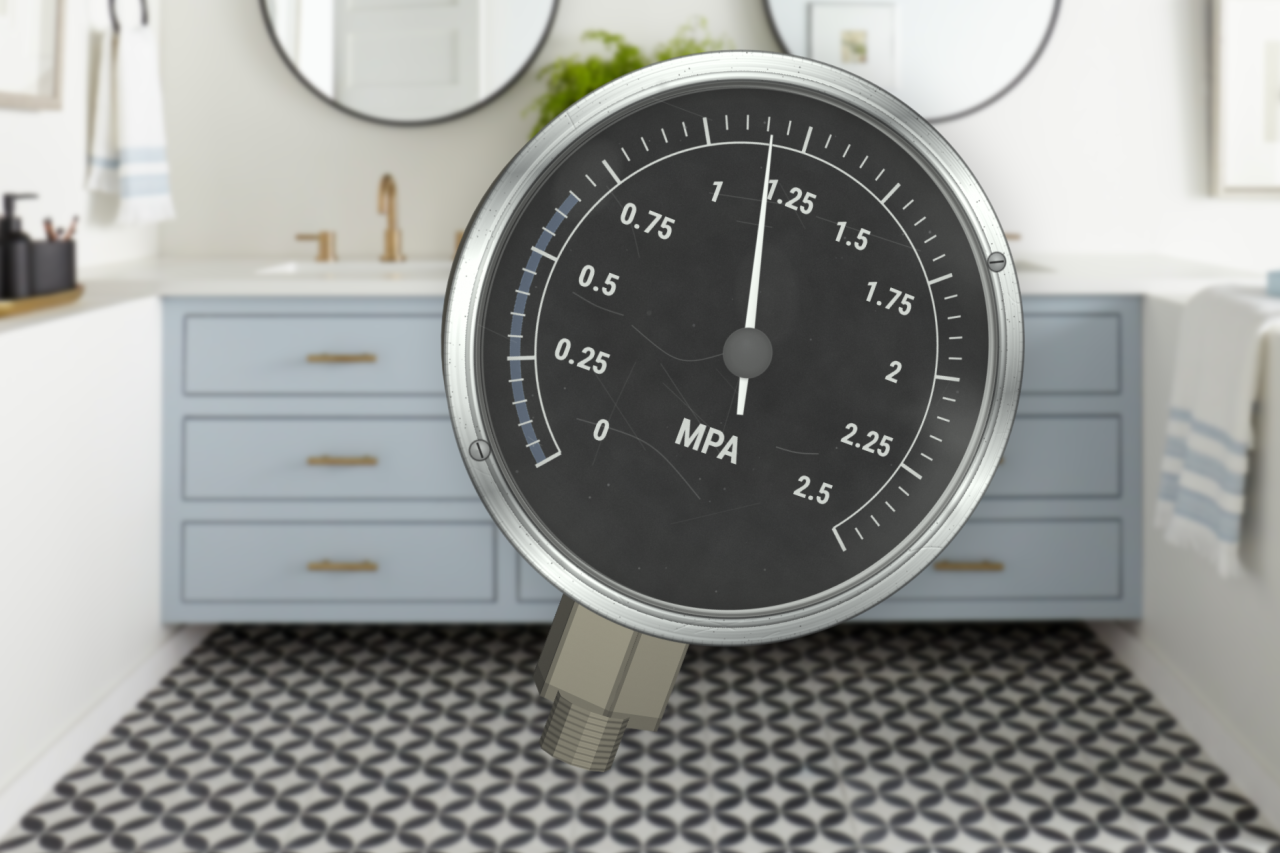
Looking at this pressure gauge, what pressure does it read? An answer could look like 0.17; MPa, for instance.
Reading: 1.15; MPa
